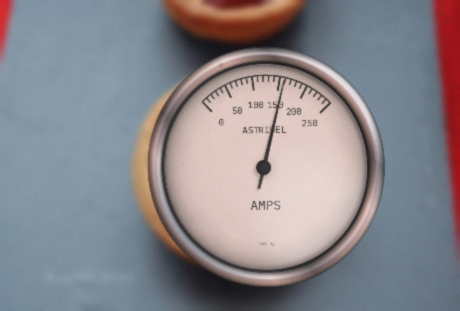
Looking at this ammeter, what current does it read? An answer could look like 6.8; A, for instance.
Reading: 160; A
